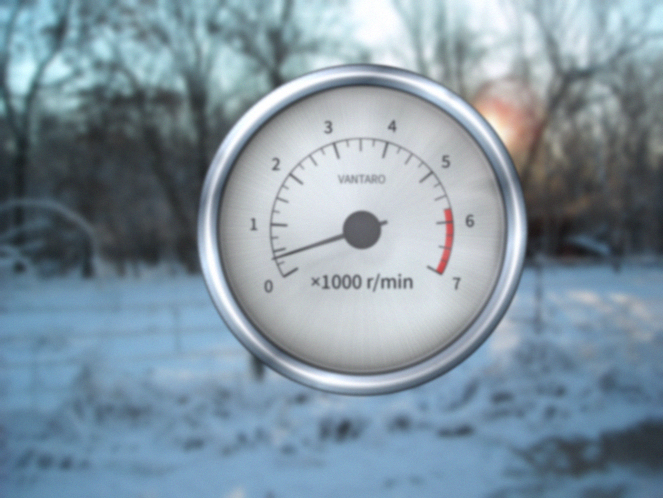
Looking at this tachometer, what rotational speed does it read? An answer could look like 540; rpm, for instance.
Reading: 375; rpm
